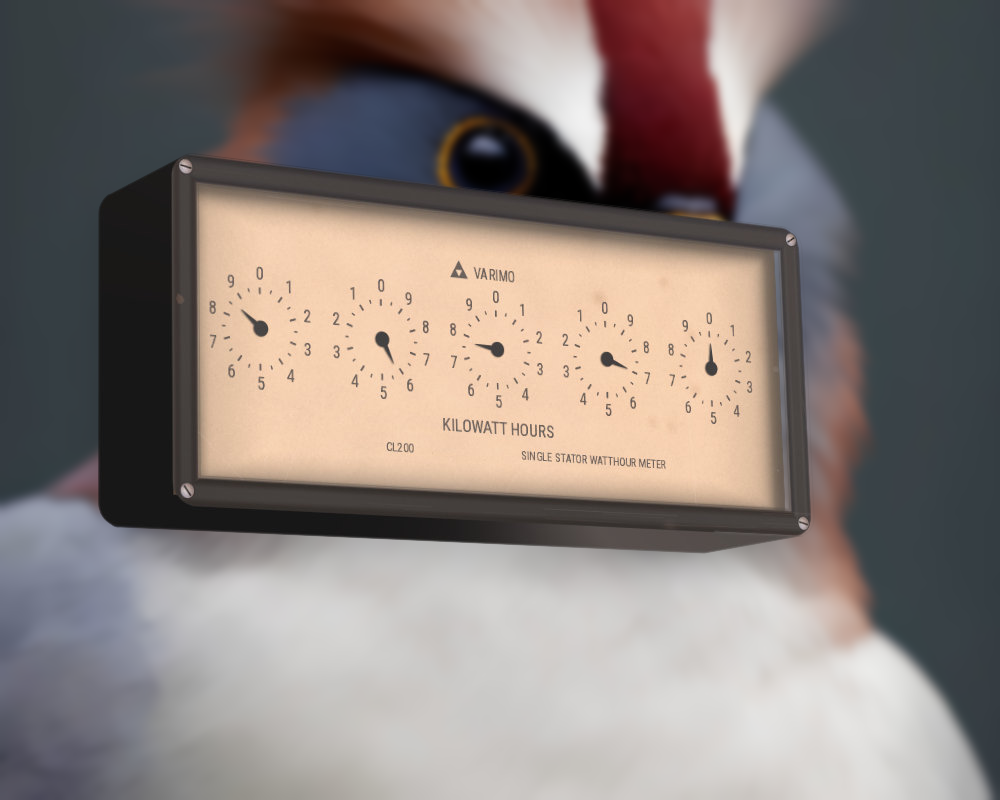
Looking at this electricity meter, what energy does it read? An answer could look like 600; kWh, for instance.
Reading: 85770; kWh
